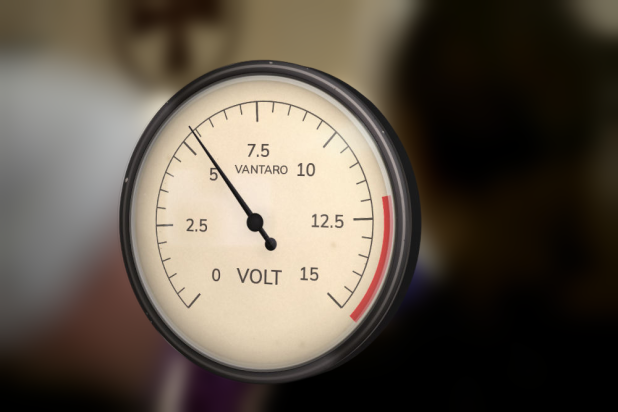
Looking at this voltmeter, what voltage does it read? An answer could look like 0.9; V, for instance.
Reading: 5.5; V
